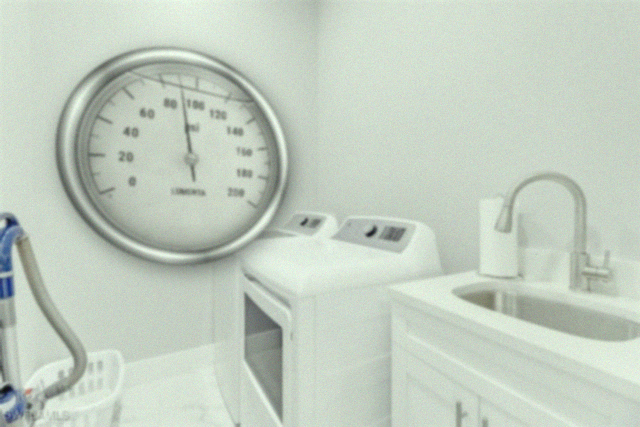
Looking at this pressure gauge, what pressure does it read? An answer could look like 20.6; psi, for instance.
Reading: 90; psi
